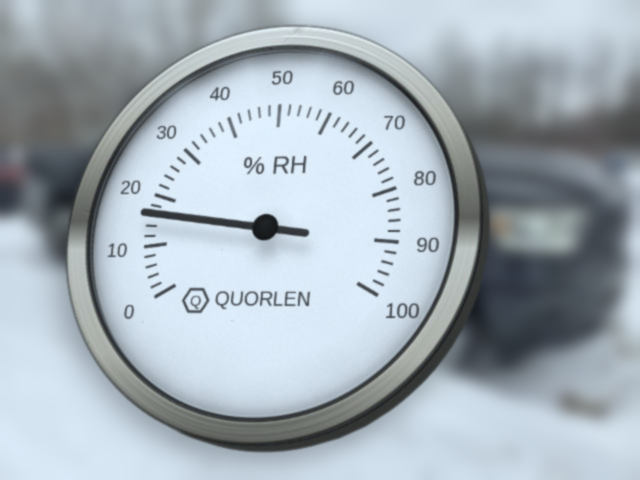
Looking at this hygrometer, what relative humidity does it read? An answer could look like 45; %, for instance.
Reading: 16; %
